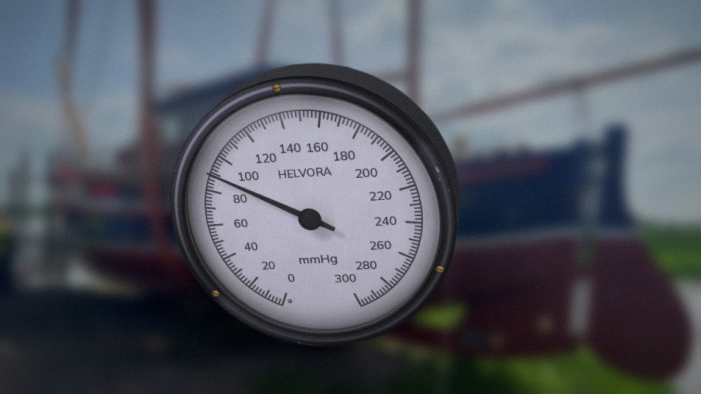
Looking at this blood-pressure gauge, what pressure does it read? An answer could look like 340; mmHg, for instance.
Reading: 90; mmHg
